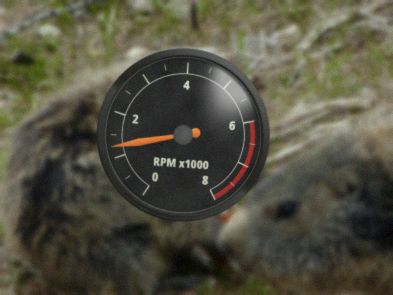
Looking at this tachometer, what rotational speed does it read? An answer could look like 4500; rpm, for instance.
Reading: 1250; rpm
